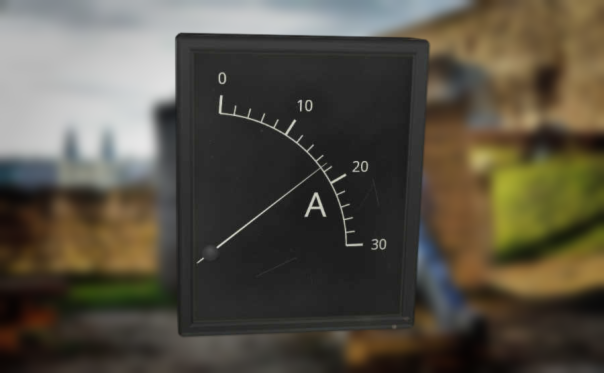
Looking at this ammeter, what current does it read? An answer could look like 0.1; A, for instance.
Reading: 17; A
